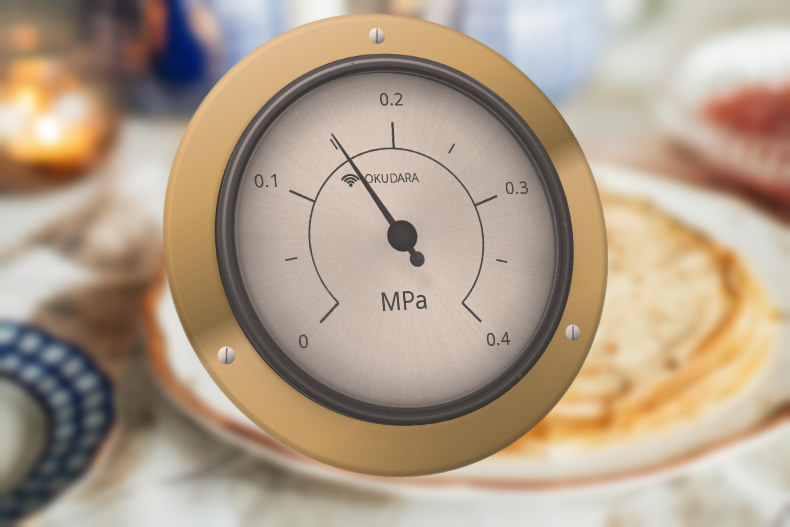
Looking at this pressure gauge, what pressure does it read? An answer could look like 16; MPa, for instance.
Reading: 0.15; MPa
